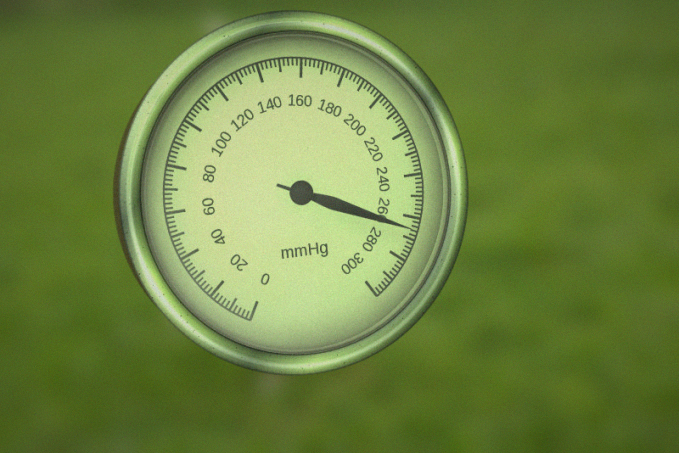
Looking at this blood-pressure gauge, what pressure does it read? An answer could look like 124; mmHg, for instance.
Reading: 266; mmHg
